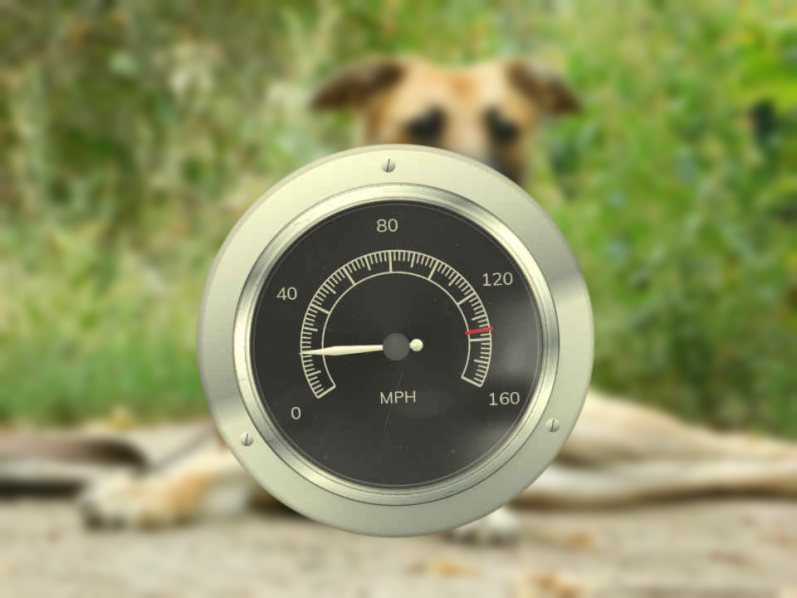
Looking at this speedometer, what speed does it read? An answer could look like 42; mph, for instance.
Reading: 20; mph
